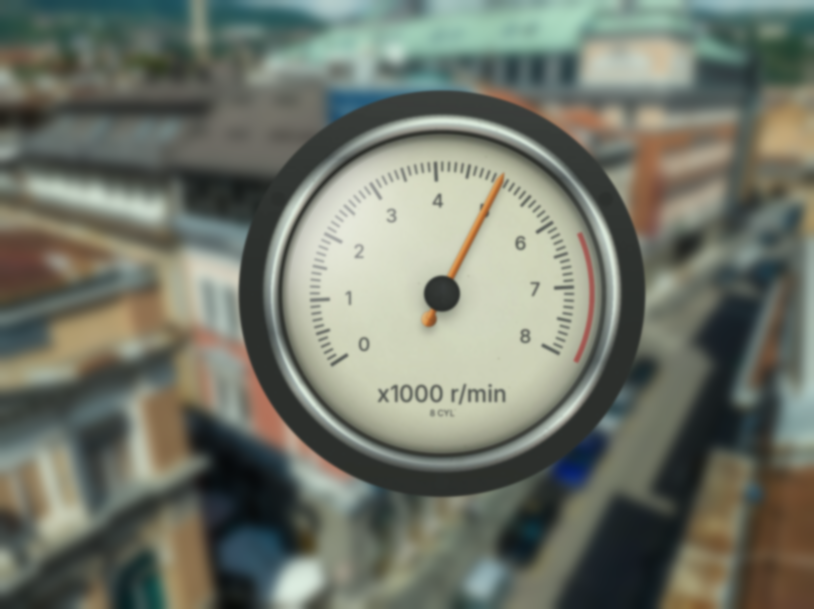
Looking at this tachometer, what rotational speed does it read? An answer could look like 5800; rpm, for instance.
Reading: 5000; rpm
